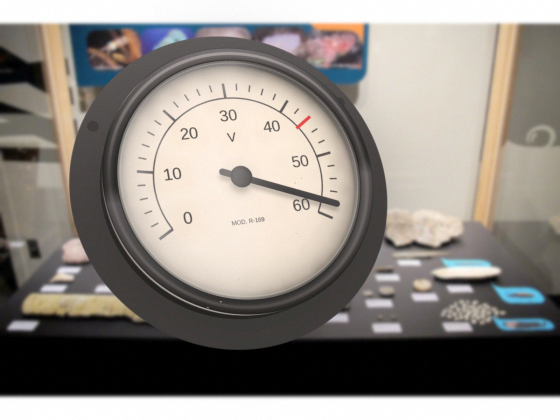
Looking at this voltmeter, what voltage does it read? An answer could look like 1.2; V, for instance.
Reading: 58; V
